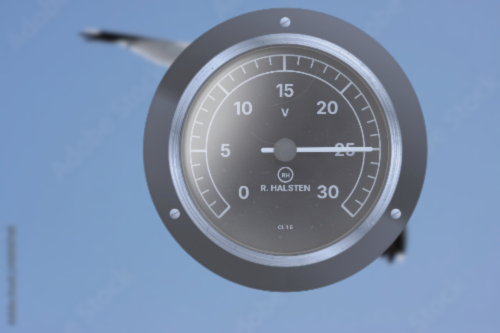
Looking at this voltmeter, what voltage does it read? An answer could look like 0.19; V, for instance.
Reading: 25; V
